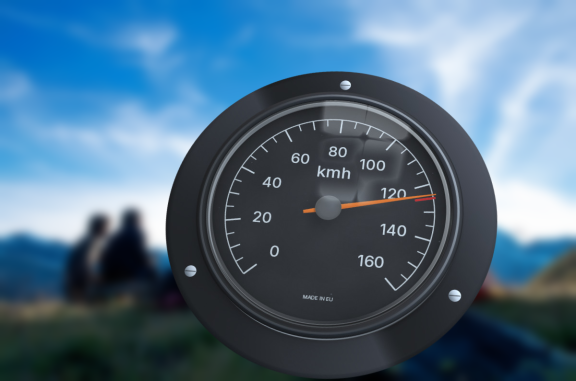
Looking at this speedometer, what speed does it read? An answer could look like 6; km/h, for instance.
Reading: 125; km/h
